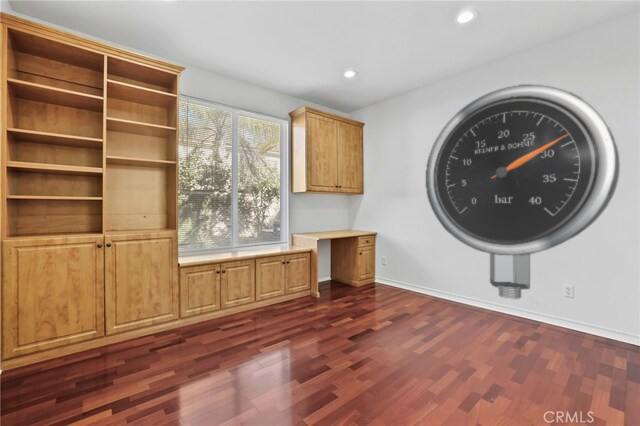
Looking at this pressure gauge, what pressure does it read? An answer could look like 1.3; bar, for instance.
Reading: 29; bar
